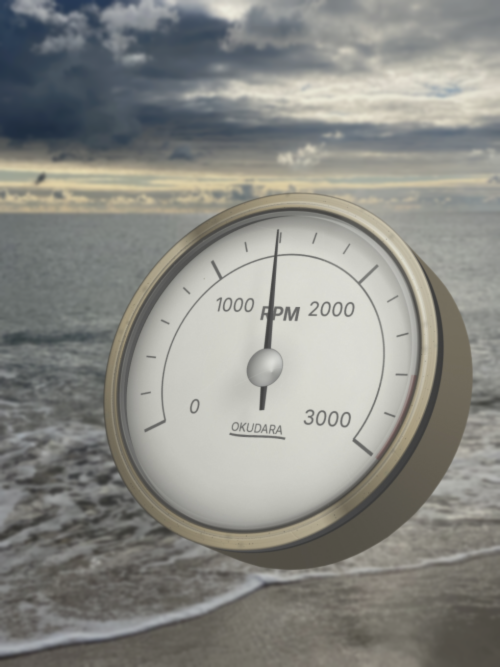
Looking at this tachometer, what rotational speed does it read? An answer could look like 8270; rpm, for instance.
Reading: 1400; rpm
